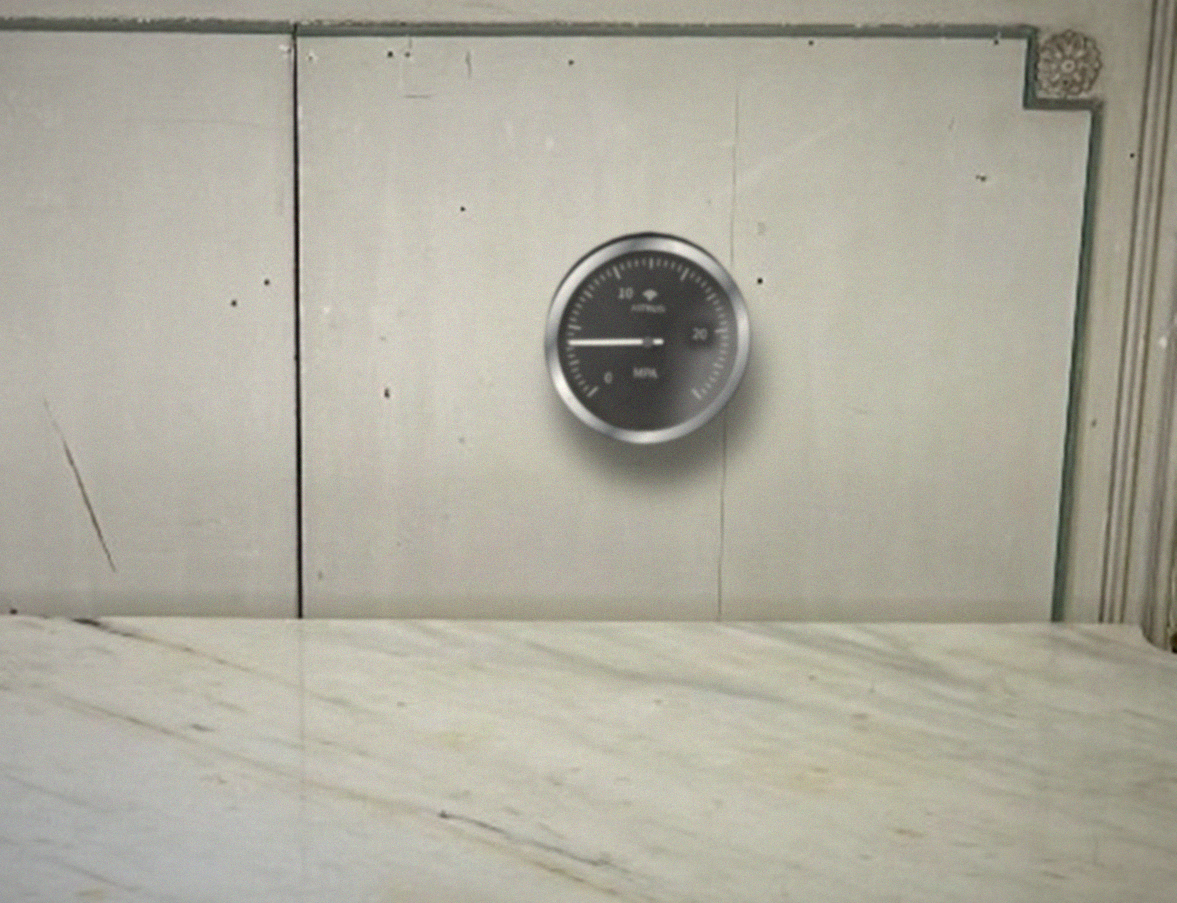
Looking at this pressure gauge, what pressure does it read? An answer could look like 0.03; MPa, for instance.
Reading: 4; MPa
